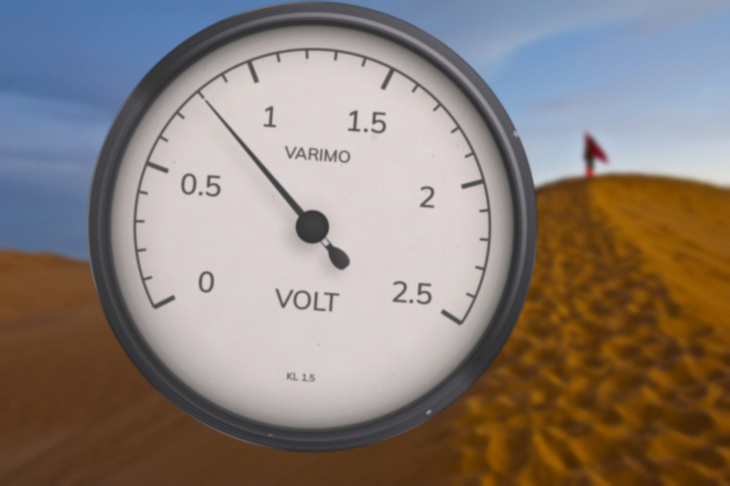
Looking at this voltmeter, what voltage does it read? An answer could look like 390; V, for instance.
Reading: 0.8; V
